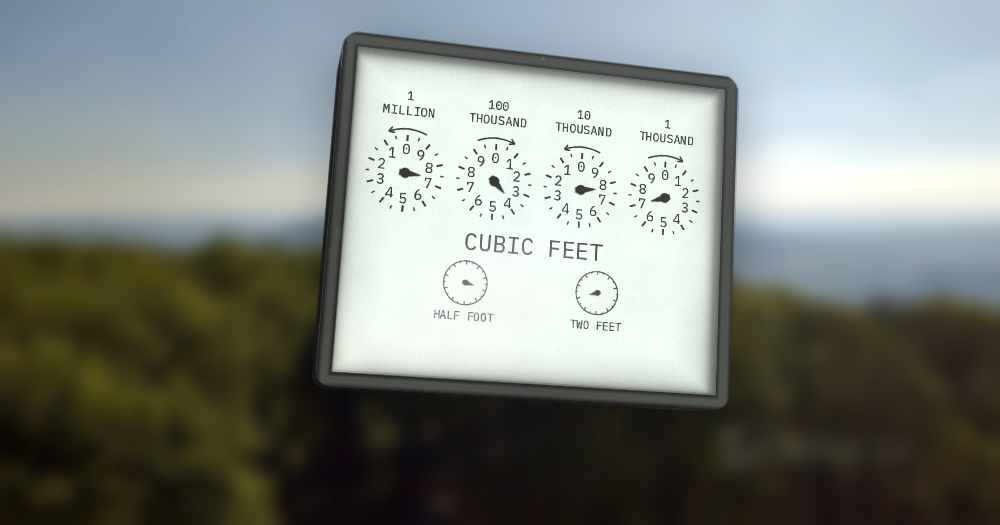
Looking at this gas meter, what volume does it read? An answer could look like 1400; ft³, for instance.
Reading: 737700; ft³
